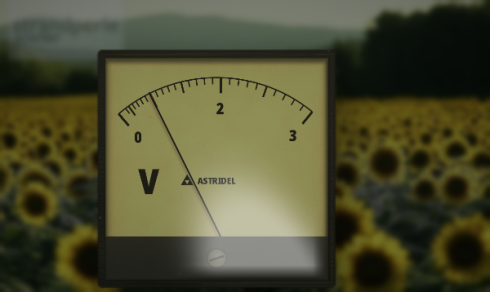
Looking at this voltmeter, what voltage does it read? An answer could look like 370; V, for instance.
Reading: 1; V
